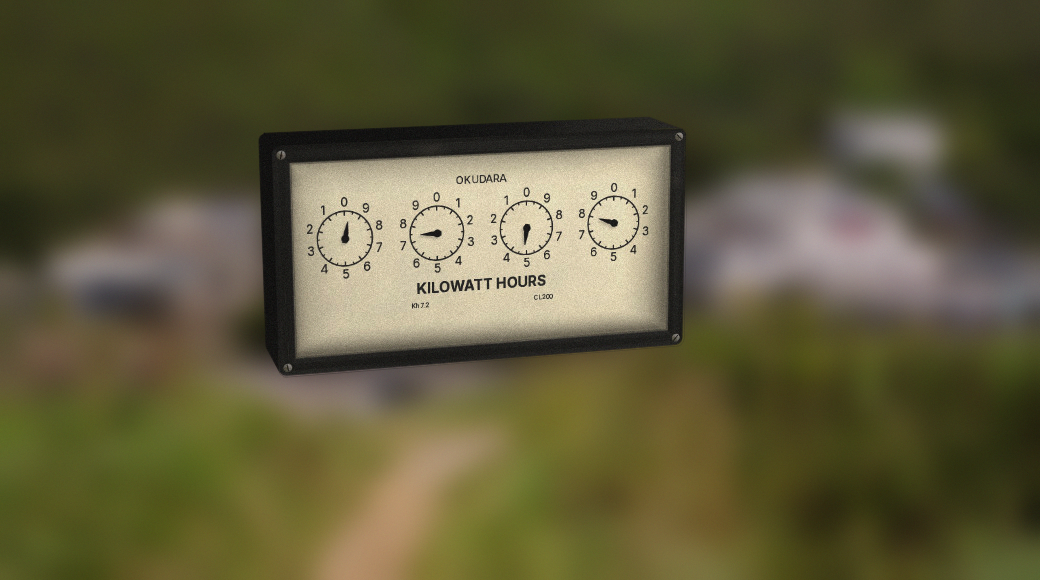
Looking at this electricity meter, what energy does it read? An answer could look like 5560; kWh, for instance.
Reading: 9748; kWh
